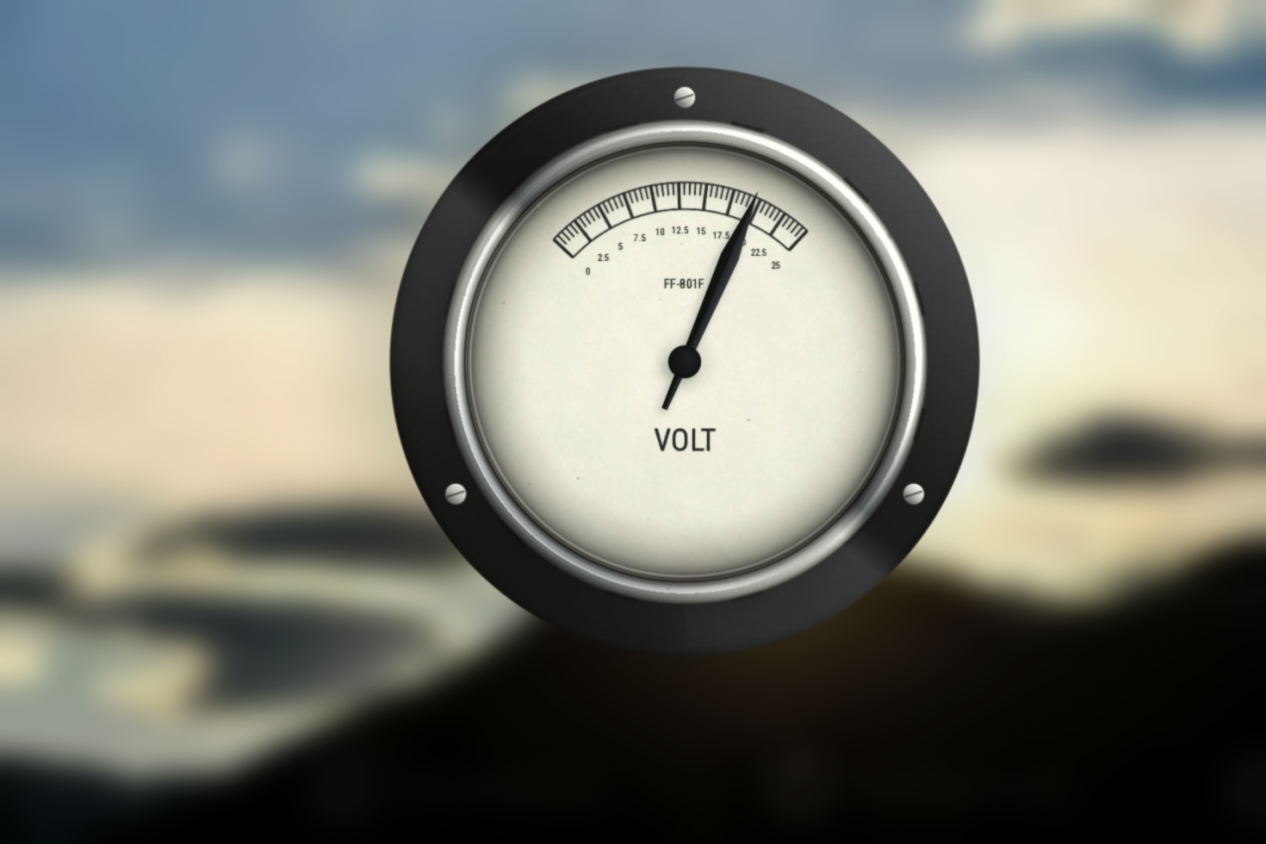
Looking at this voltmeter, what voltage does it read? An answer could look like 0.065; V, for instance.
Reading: 19.5; V
